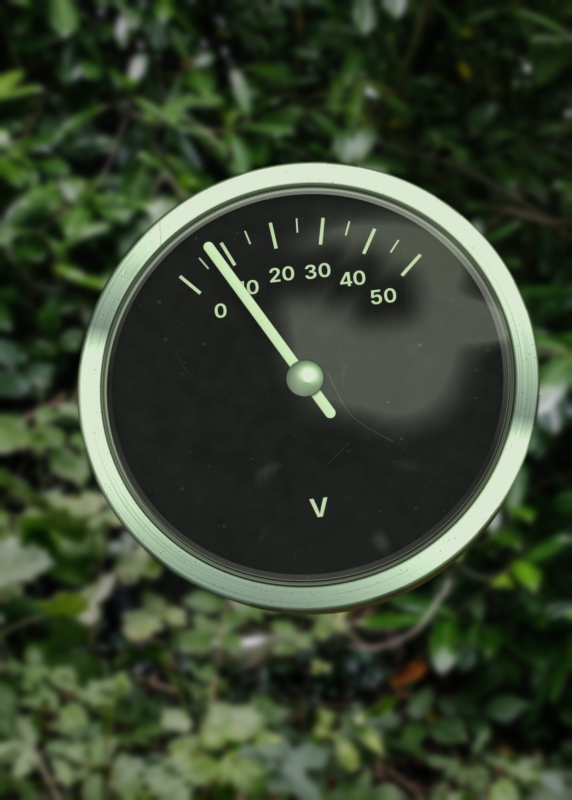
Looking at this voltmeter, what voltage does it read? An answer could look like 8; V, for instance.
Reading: 7.5; V
